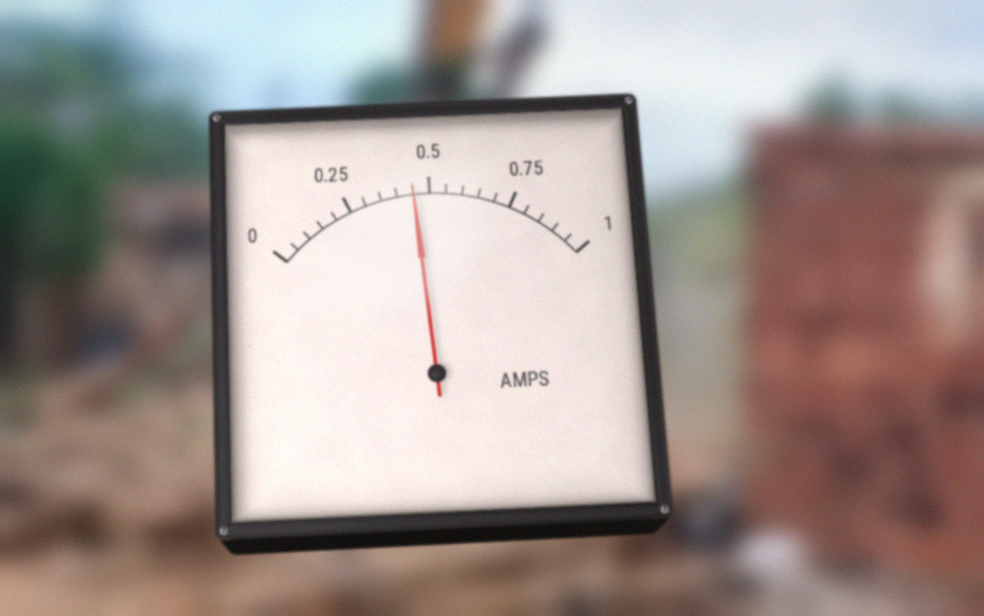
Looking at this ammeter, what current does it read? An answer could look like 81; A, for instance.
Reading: 0.45; A
